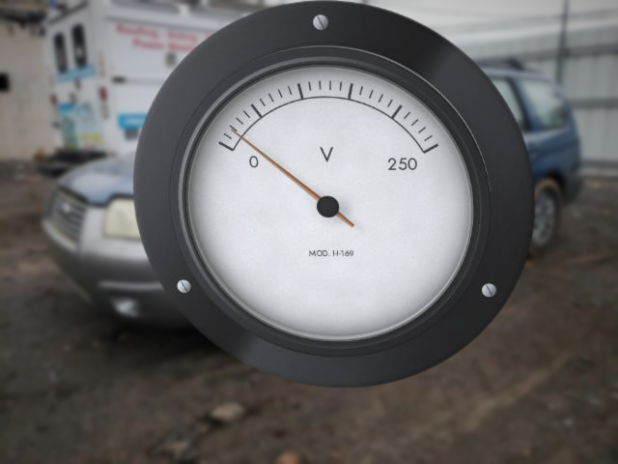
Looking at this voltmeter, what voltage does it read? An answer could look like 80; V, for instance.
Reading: 20; V
